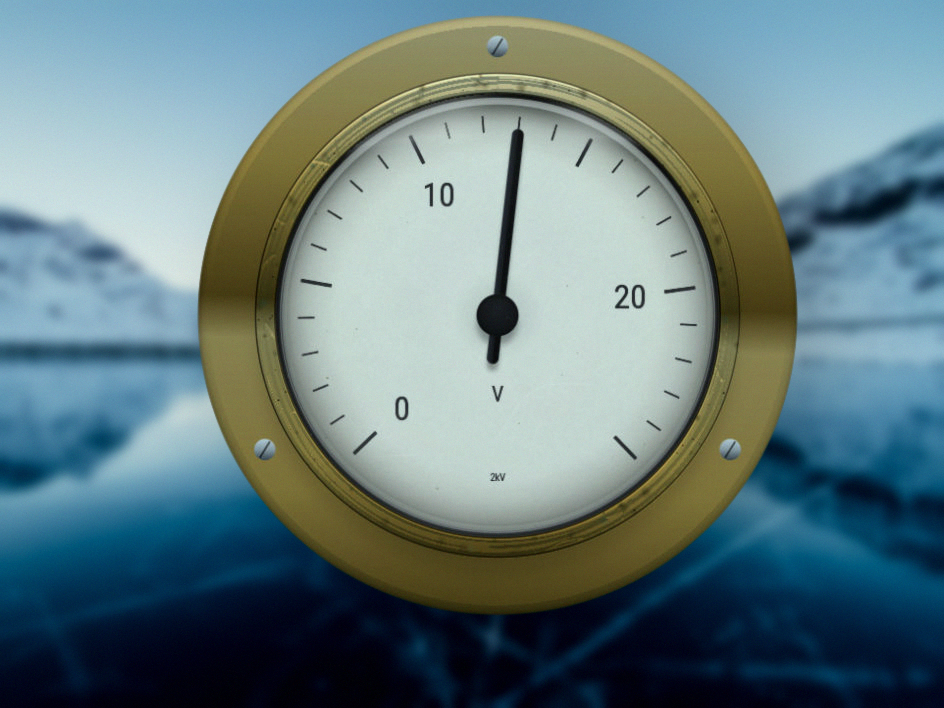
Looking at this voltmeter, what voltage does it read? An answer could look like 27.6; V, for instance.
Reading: 13; V
